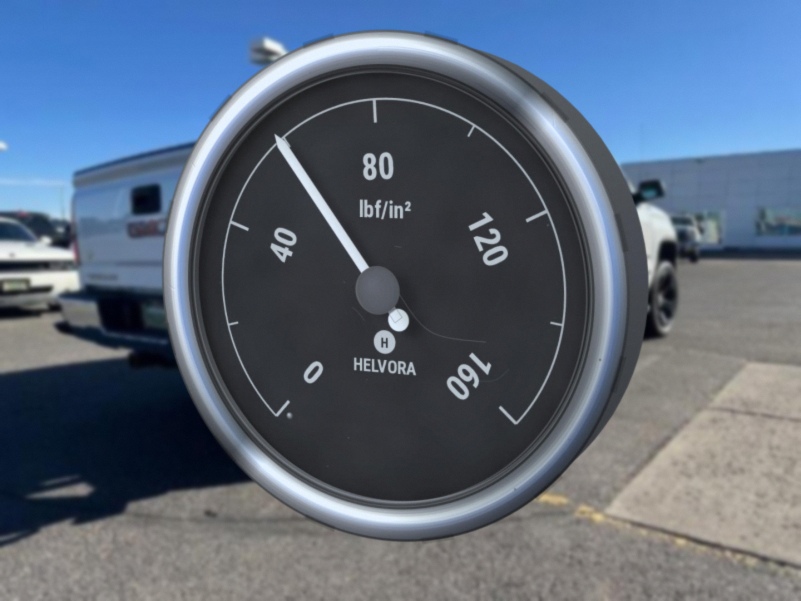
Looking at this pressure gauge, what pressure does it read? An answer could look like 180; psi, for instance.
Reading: 60; psi
